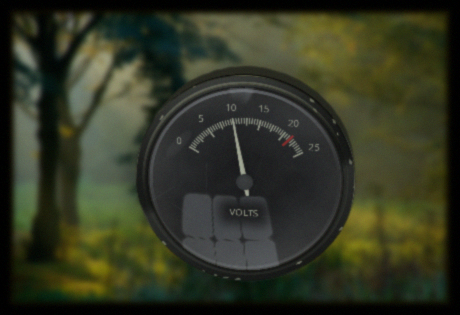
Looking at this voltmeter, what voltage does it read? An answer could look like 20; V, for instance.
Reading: 10; V
